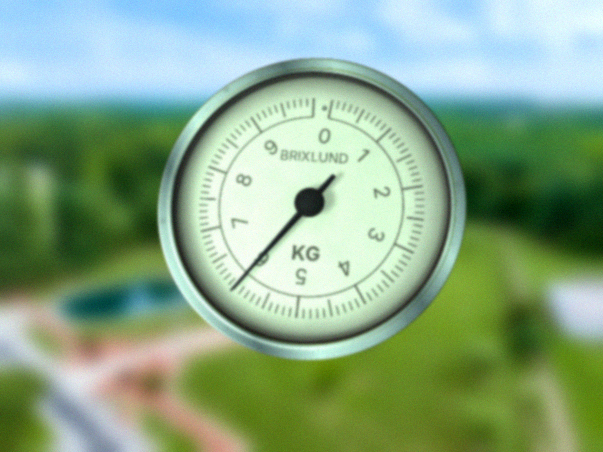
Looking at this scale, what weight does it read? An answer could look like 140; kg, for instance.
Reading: 6; kg
